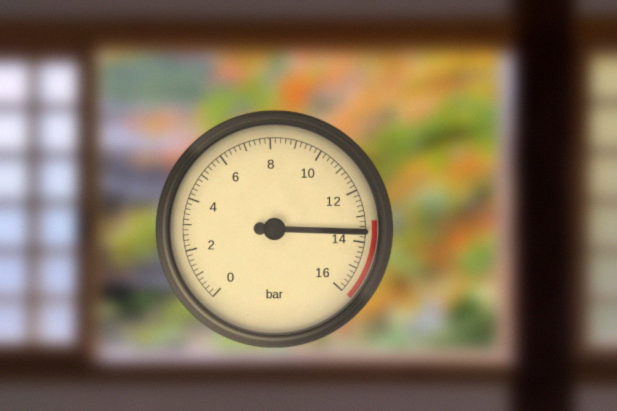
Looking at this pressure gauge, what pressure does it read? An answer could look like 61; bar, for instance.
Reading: 13.6; bar
